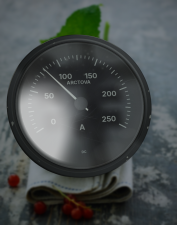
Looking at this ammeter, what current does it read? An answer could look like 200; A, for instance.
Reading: 80; A
